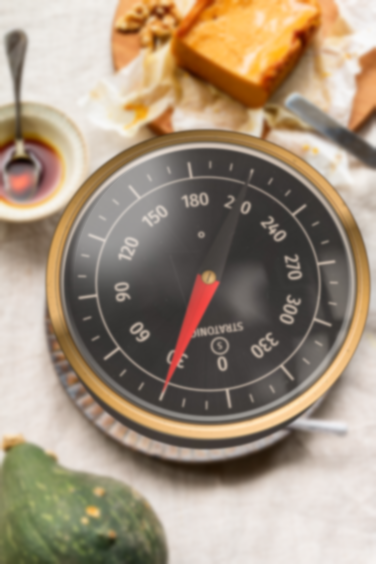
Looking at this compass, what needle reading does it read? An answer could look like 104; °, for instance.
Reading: 30; °
